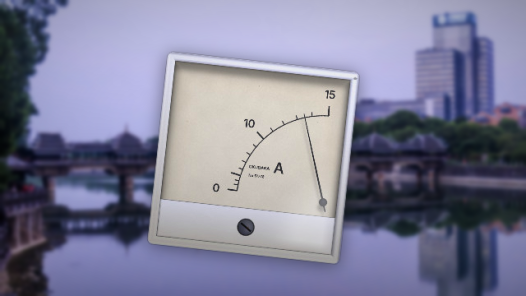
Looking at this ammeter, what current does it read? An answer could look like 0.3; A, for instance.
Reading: 13.5; A
